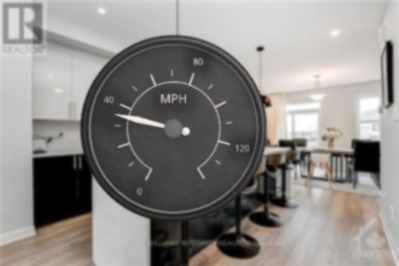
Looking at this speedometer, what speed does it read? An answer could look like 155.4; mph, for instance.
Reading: 35; mph
